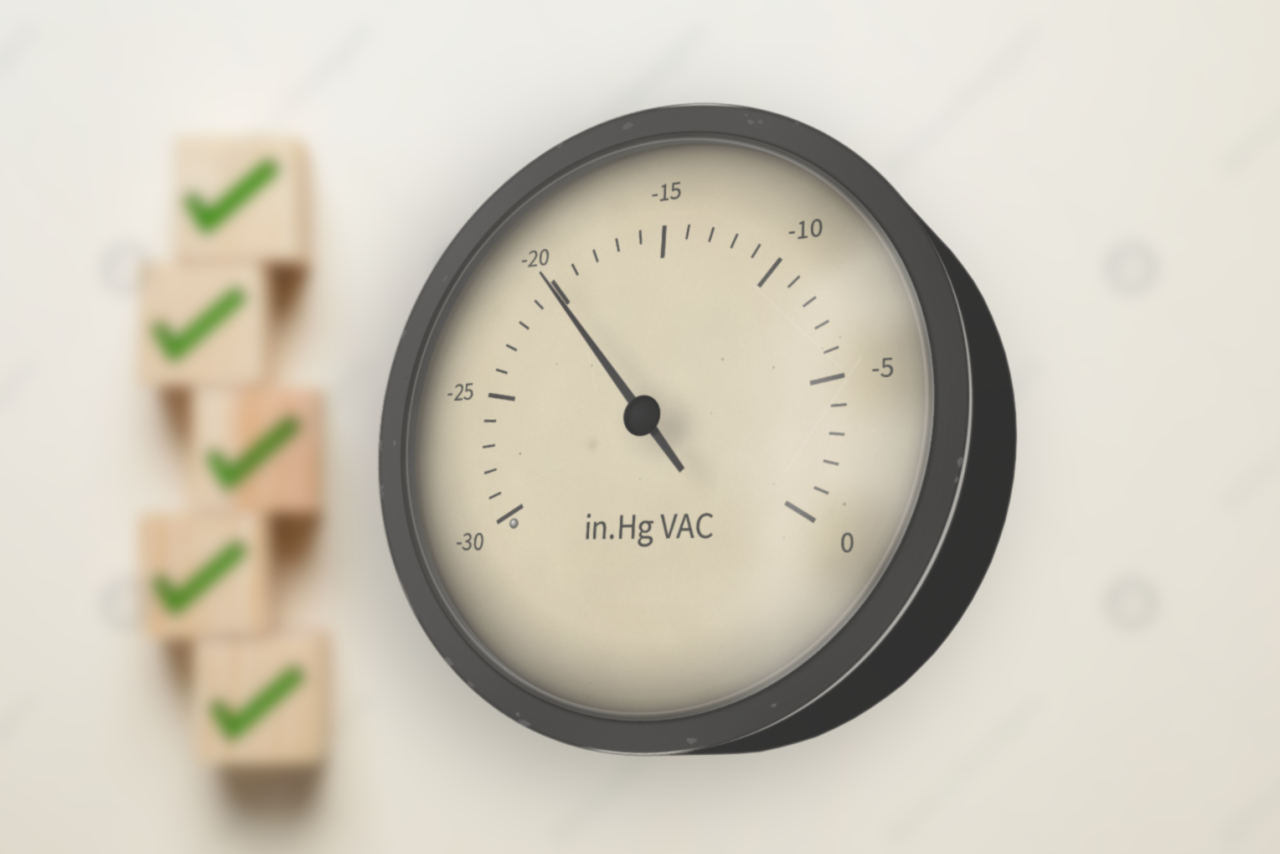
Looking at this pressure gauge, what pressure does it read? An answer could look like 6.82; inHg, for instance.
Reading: -20; inHg
